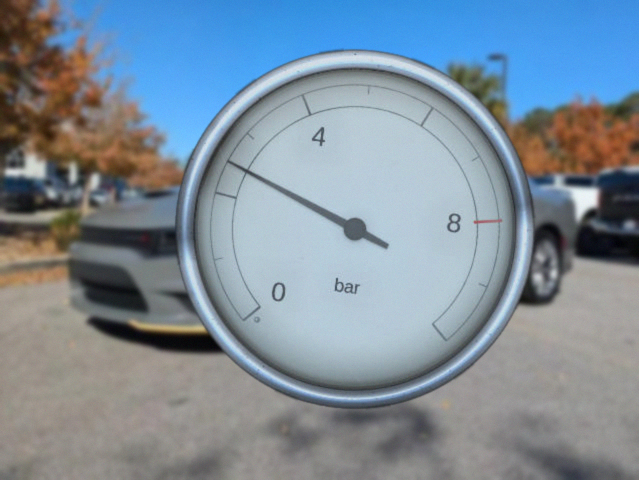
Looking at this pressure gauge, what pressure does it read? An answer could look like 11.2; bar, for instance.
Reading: 2.5; bar
